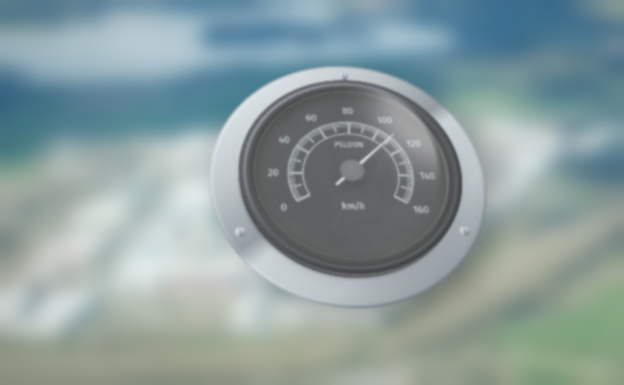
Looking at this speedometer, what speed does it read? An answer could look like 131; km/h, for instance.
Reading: 110; km/h
